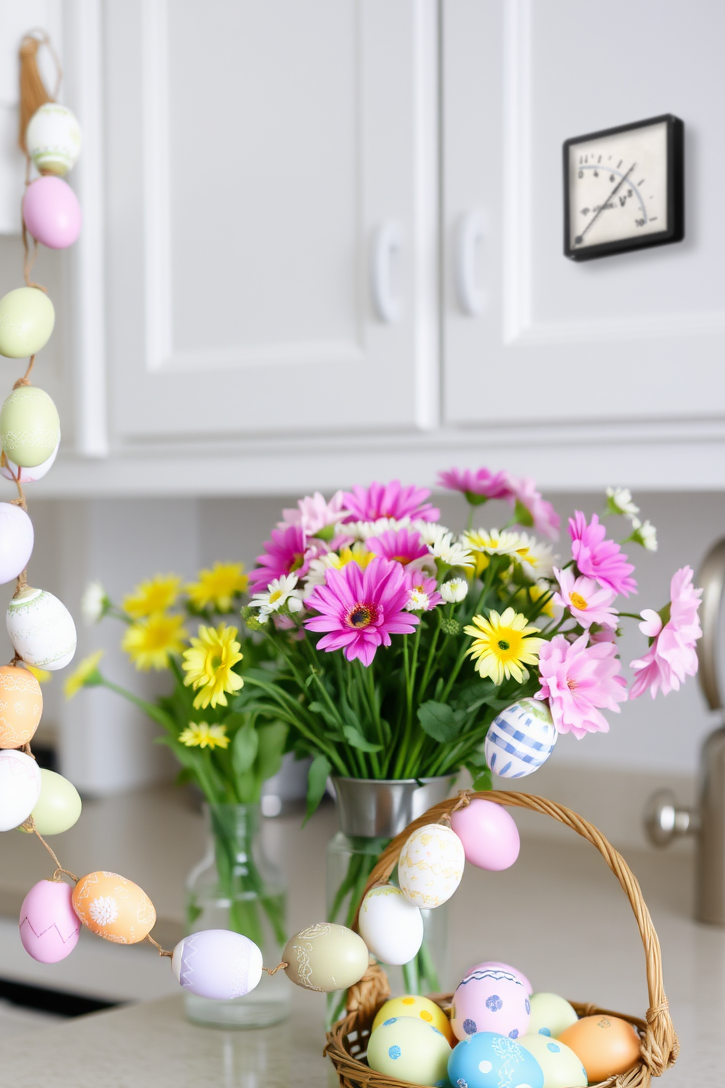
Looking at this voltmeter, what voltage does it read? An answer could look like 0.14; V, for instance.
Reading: 7; V
